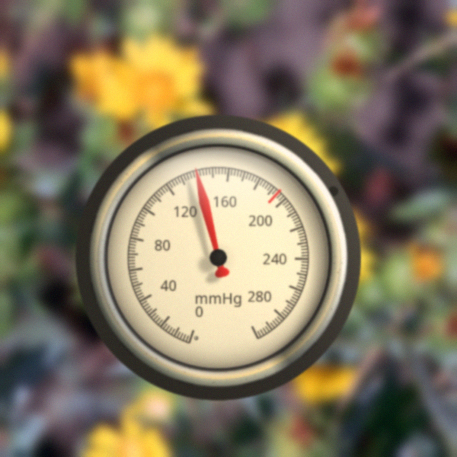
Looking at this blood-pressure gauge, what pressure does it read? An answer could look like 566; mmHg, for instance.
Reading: 140; mmHg
